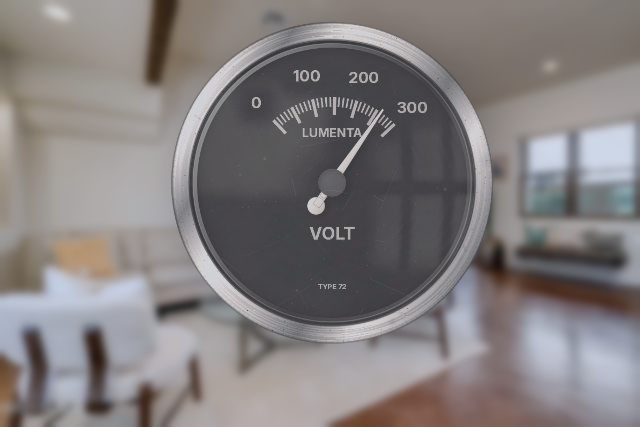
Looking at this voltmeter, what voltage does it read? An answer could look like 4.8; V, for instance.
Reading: 260; V
